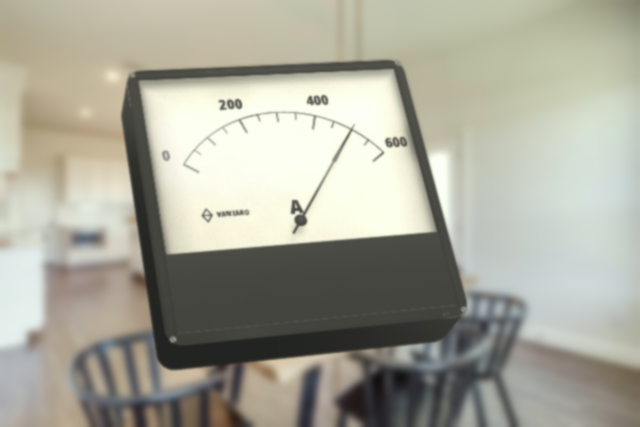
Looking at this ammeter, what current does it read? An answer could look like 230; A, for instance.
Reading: 500; A
